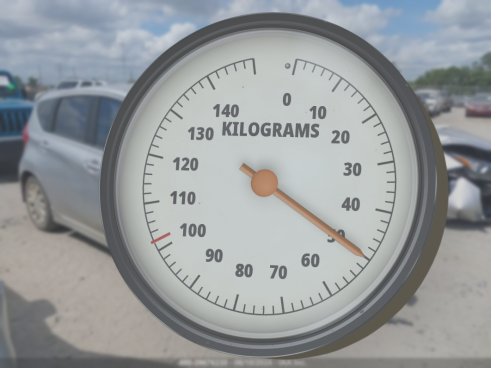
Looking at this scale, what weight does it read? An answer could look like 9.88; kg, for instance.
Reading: 50; kg
